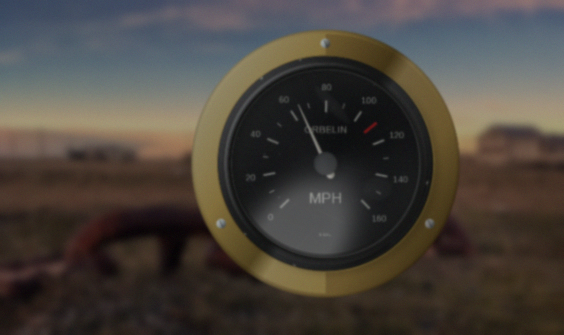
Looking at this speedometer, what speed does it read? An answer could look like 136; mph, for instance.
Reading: 65; mph
